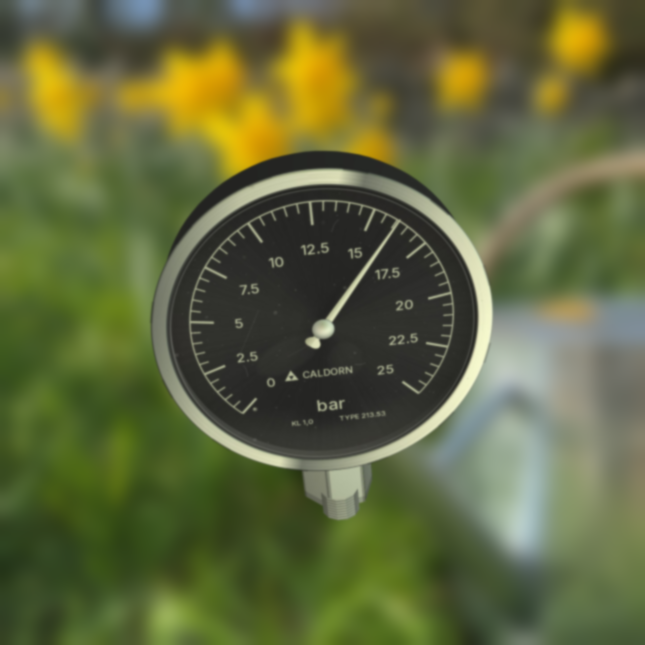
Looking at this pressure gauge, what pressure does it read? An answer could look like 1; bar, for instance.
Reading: 16; bar
